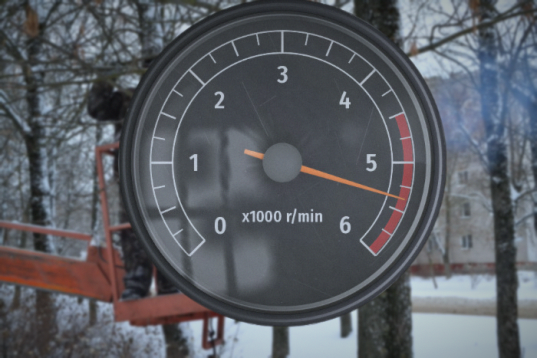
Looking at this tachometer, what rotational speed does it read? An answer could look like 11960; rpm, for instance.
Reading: 5375; rpm
